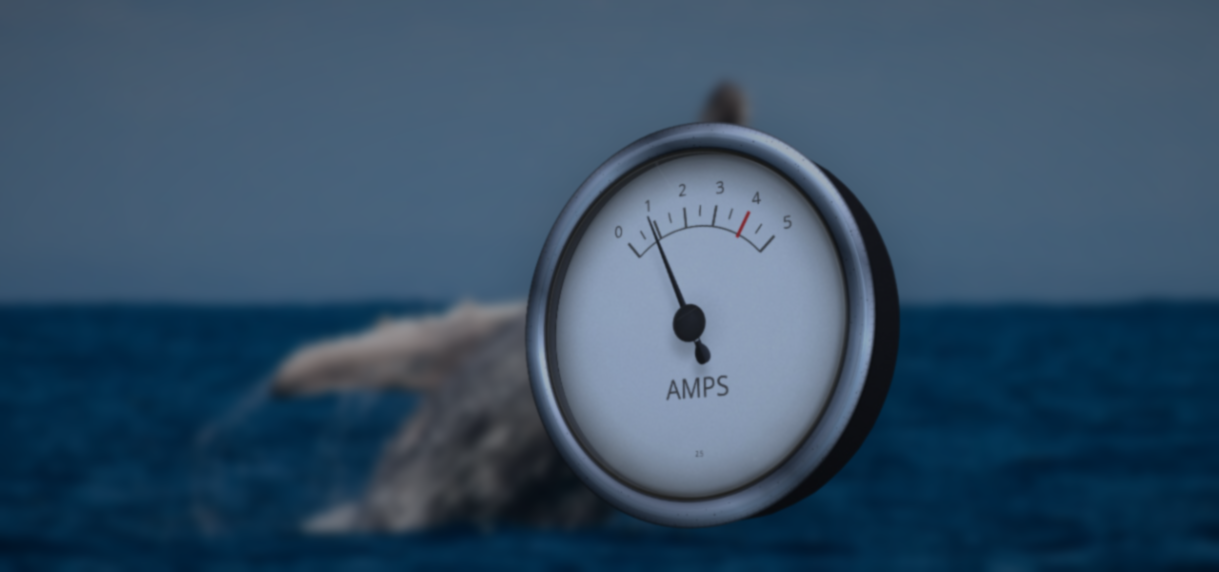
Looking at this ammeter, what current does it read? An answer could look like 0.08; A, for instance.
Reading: 1; A
